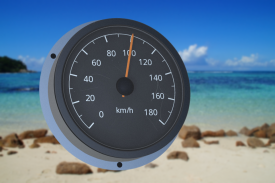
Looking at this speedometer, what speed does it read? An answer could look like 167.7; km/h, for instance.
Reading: 100; km/h
